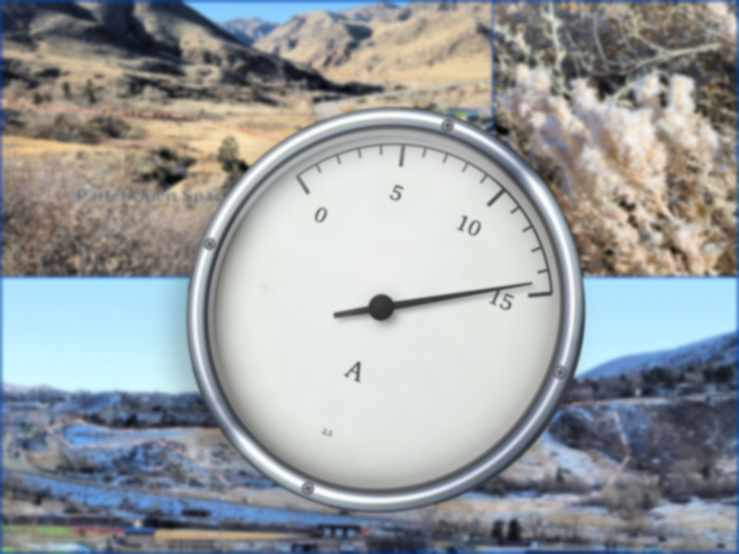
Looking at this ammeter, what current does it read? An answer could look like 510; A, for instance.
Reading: 14.5; A
